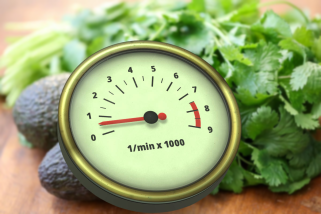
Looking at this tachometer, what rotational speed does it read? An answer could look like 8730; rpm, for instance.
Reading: 500; rpm
